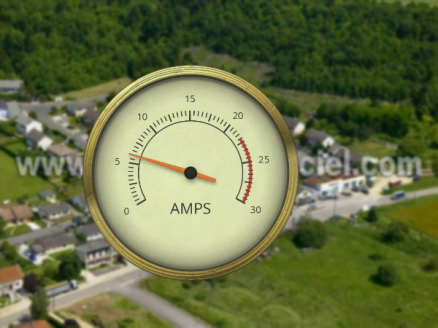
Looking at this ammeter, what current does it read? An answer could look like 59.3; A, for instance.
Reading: 6; A
